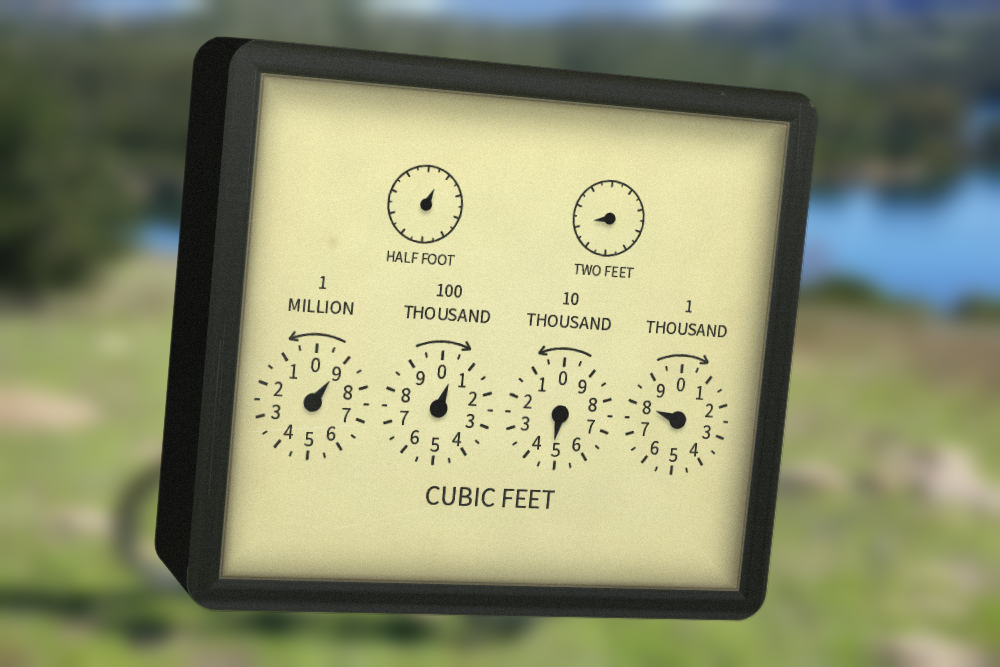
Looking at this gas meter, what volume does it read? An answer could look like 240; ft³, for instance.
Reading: 904800; ft³
